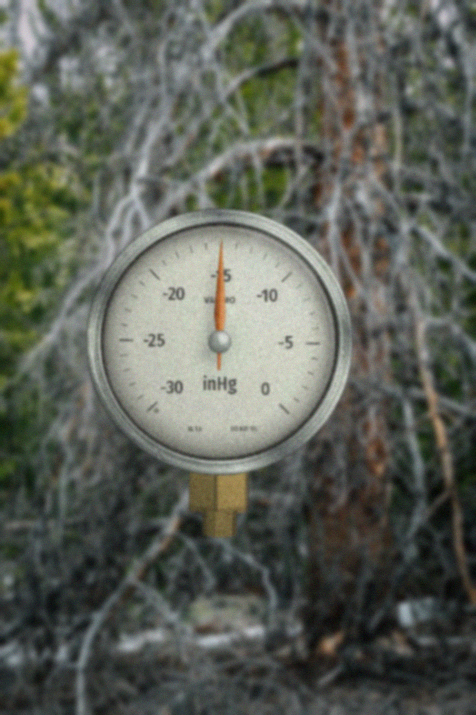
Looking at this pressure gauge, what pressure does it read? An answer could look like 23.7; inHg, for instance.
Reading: -15; inHg
